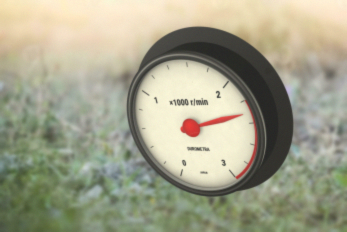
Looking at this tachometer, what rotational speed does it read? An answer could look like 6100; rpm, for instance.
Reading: 2300; rpm
